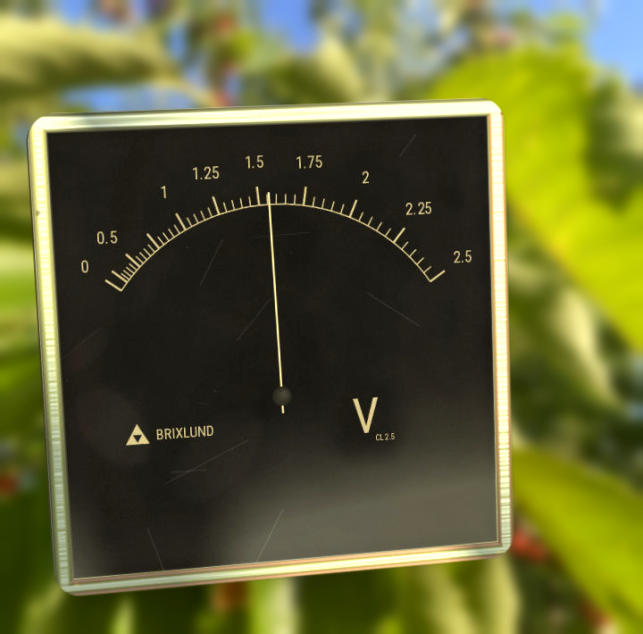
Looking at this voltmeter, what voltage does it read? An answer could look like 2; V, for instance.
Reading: 1.55; V
